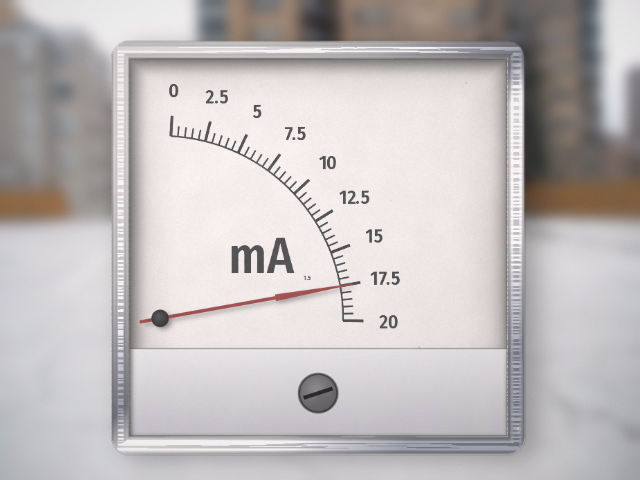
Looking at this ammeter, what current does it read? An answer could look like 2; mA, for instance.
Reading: 17.5; mA
